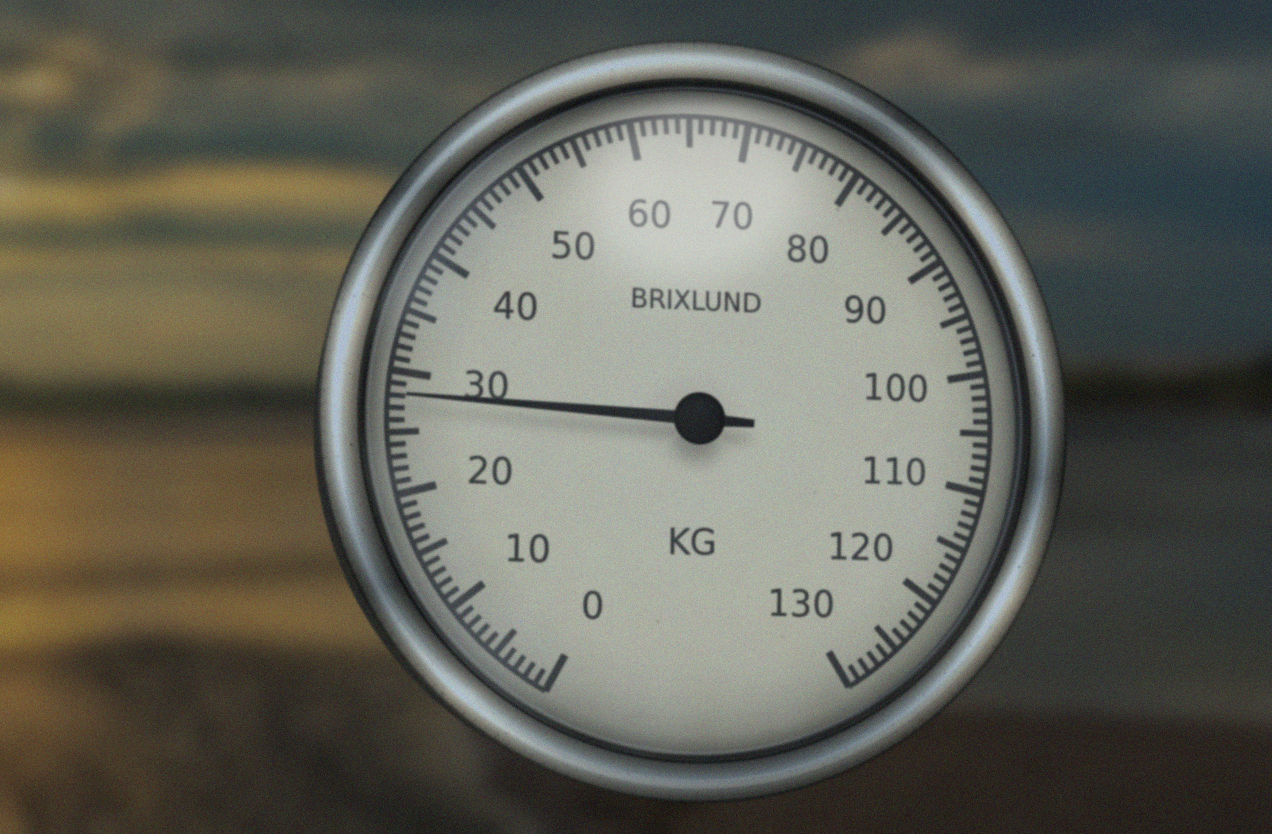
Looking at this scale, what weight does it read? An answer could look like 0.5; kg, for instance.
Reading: 28; kg
